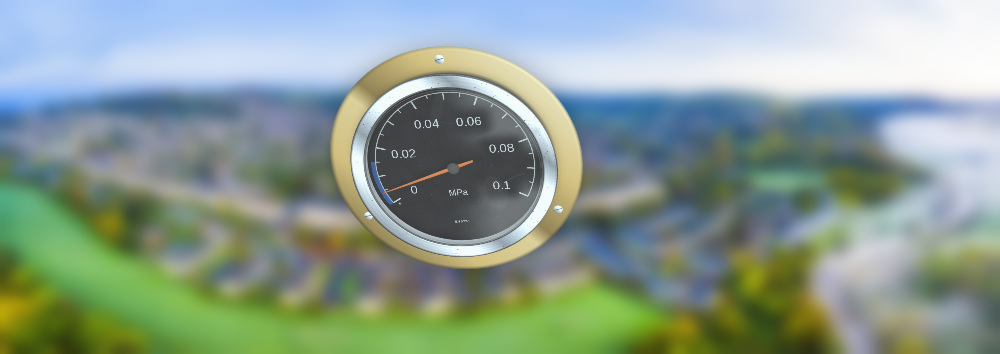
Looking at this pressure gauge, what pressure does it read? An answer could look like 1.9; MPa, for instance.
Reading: 0.005; MPa
